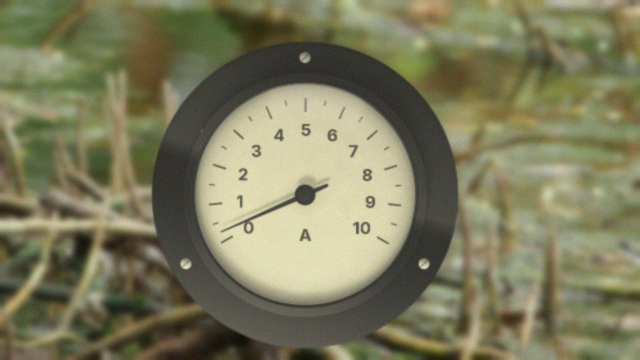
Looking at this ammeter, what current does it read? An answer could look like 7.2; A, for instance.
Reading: 0.25; A
